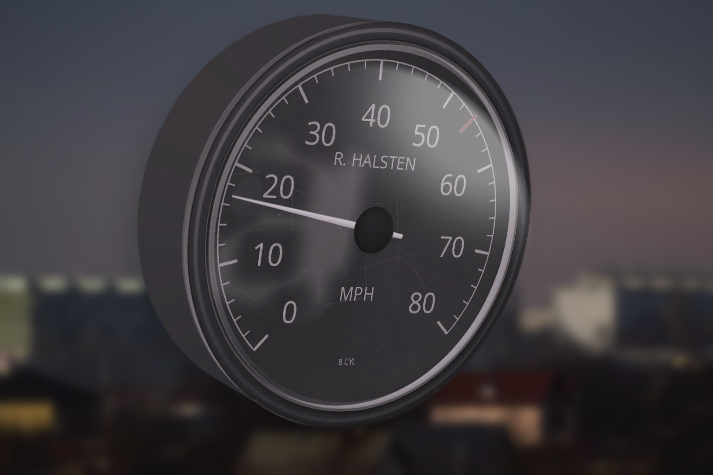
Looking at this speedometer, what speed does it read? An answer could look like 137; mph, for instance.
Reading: 17; mph
